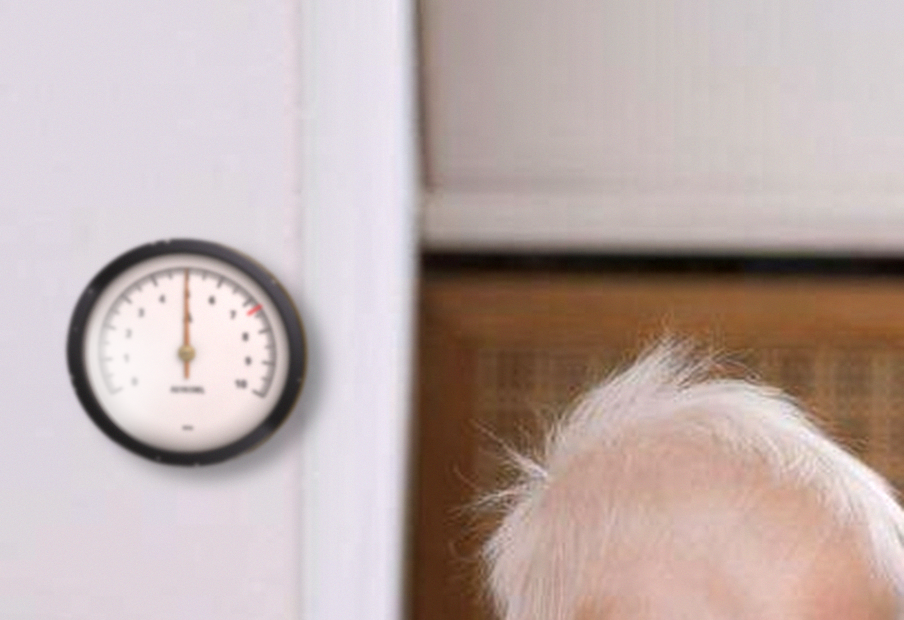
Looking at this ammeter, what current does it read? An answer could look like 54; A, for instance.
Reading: 5; A
